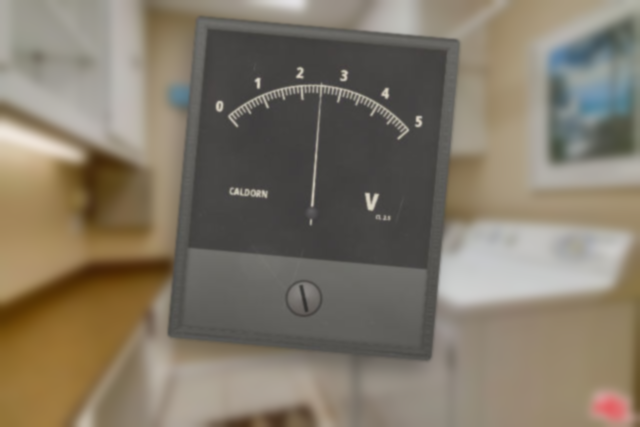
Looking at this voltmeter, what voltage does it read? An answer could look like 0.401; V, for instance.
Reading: 2.5; V
